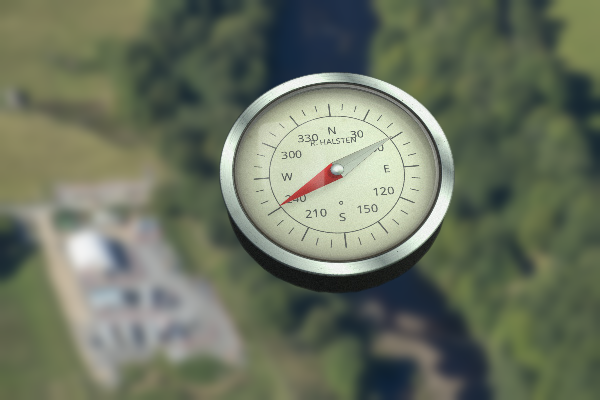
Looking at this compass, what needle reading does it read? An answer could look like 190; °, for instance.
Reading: 240; °
